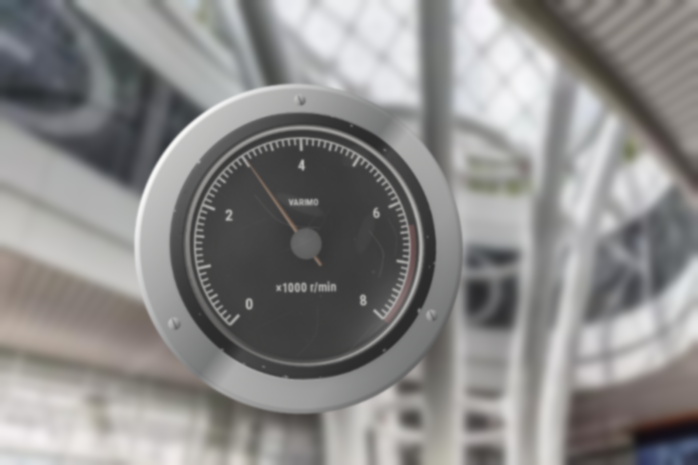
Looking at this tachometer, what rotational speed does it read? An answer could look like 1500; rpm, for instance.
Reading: 3000; rpm
